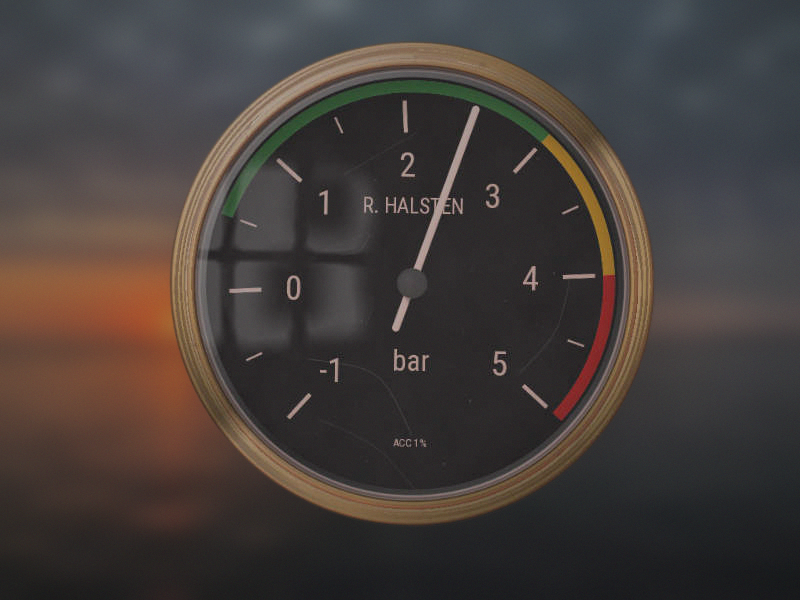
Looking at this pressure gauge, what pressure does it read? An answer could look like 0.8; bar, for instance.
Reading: 2.5; bar
